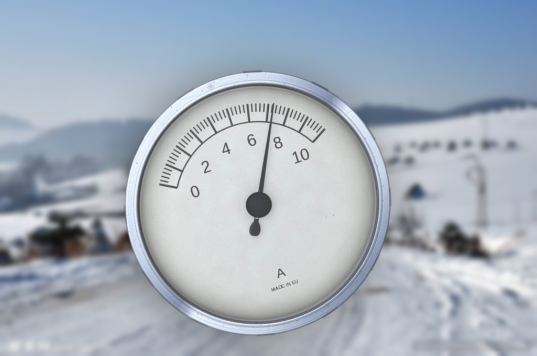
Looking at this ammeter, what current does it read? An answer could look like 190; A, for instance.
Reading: 7.2; A
